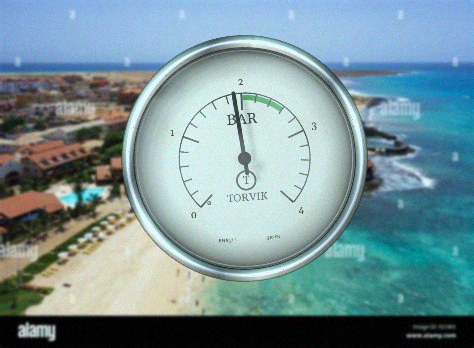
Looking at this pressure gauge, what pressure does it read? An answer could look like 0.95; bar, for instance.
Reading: 1.9; bar
